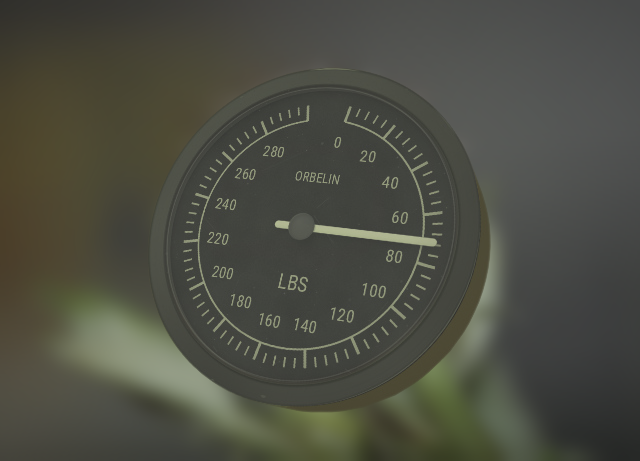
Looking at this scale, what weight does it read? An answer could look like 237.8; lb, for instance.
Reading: 72; lb
